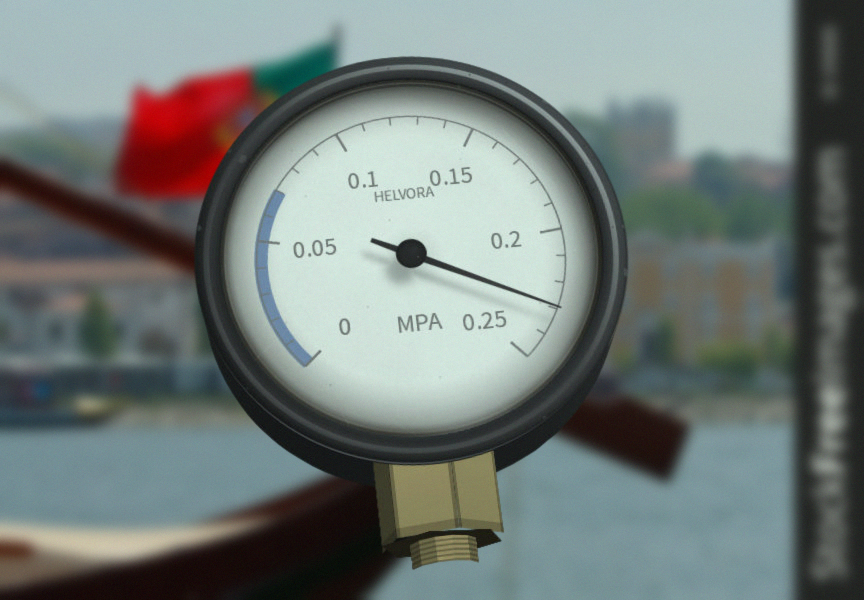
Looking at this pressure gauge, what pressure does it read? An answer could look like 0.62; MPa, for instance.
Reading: 0.23; MPa
